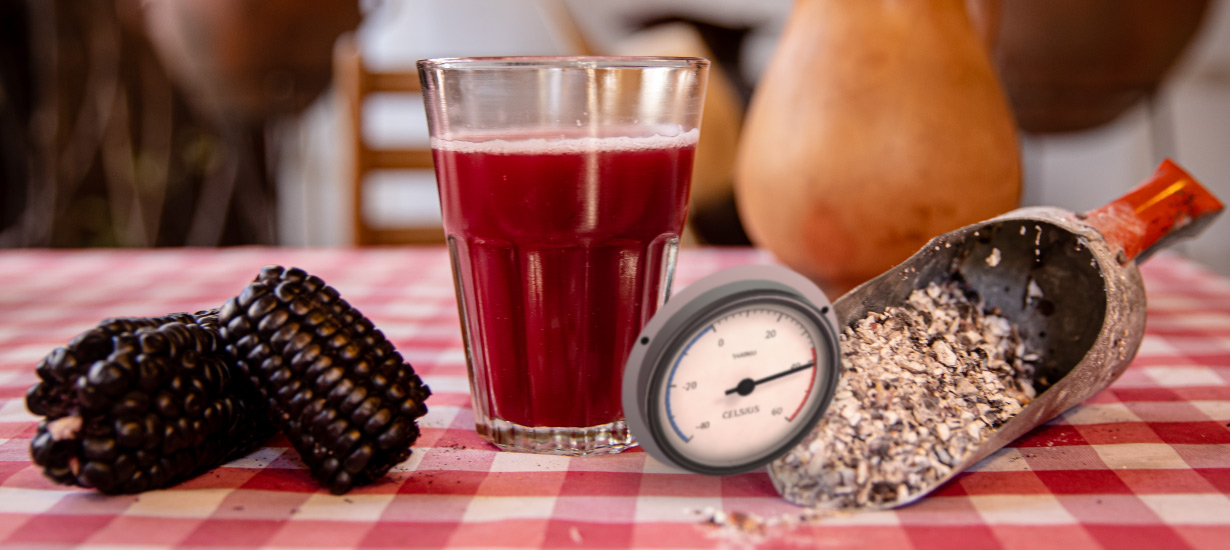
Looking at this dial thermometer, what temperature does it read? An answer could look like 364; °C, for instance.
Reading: 40; °C
